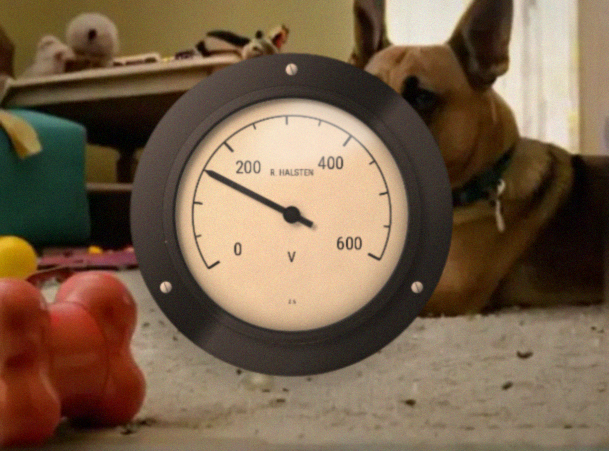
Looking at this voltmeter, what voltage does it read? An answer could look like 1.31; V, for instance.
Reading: 150; V
